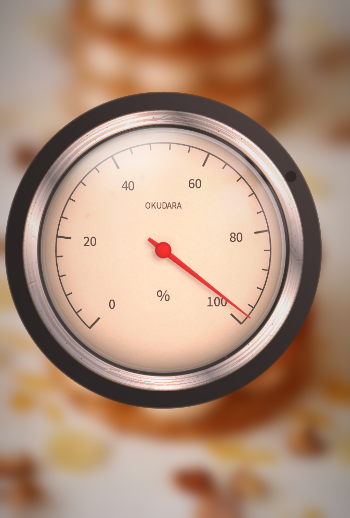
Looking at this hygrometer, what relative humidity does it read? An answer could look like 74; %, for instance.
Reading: 98; %
